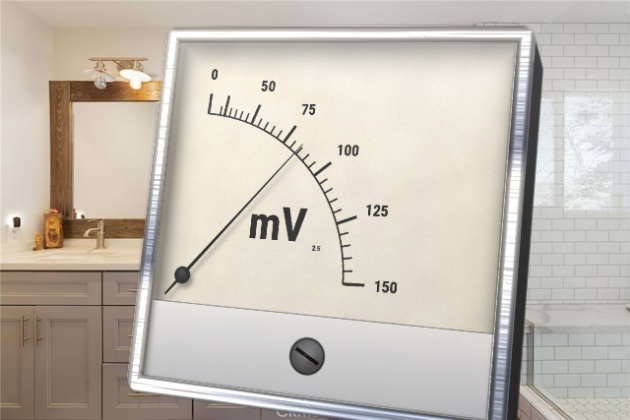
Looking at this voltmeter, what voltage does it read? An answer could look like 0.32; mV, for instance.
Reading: 85; mV
